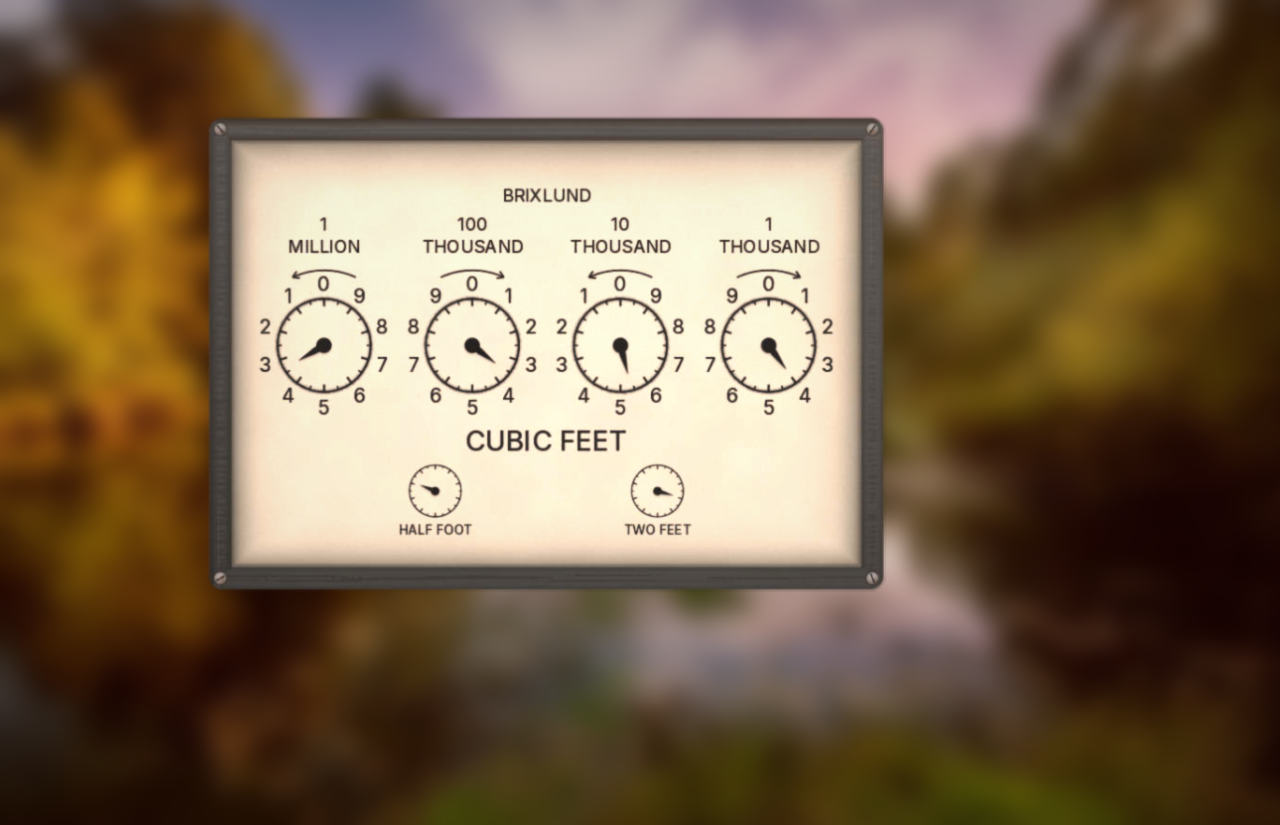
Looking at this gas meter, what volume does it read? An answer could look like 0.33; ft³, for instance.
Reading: 335400; ft³
